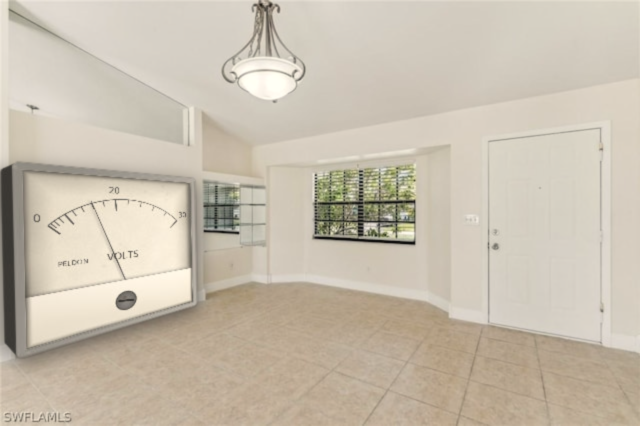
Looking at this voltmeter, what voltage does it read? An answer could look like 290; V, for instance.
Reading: 16; V
